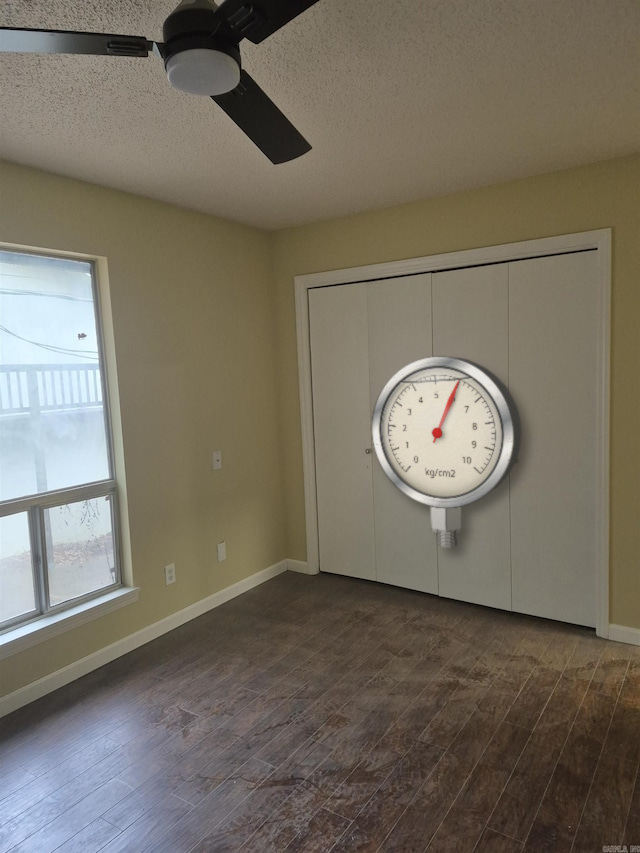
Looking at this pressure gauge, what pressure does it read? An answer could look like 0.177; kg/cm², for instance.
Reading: 6; kg/cm²
